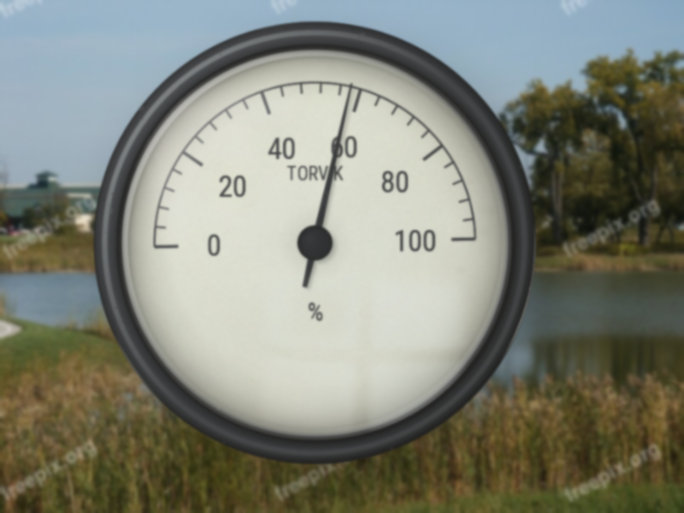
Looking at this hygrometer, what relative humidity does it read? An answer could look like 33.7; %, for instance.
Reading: 58; %
